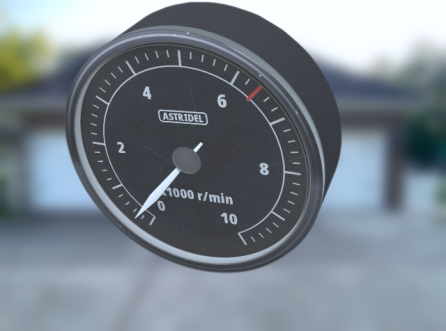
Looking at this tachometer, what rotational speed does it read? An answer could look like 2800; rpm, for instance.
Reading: 300; rpm
